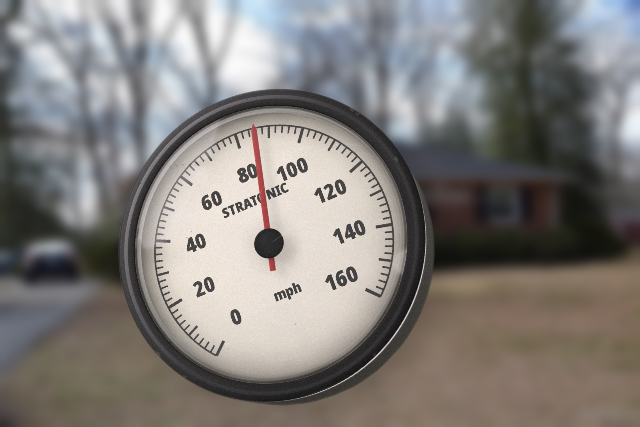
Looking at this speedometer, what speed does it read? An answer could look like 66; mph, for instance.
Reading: 86; mph
